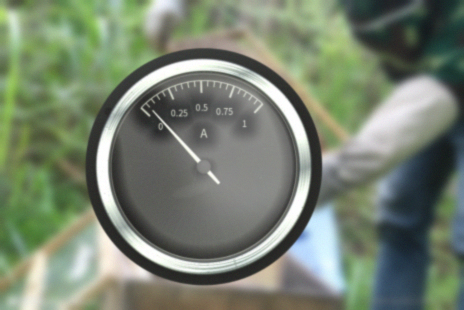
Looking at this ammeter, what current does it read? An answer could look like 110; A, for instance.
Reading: 0.05; A
